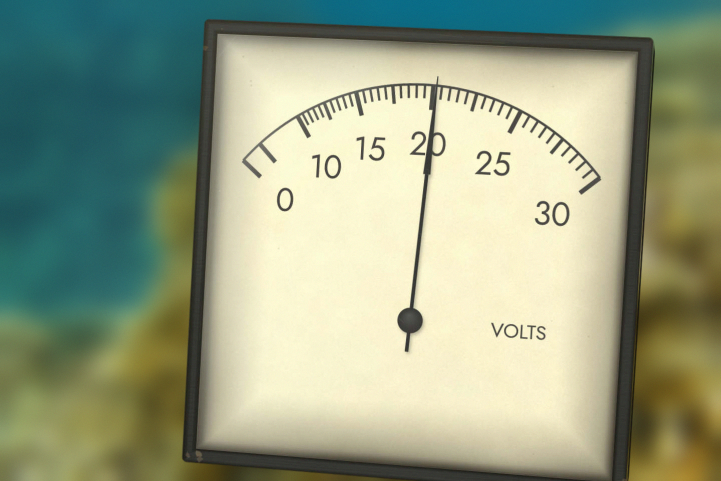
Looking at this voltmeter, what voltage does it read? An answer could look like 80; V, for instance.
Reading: 20.25; V
